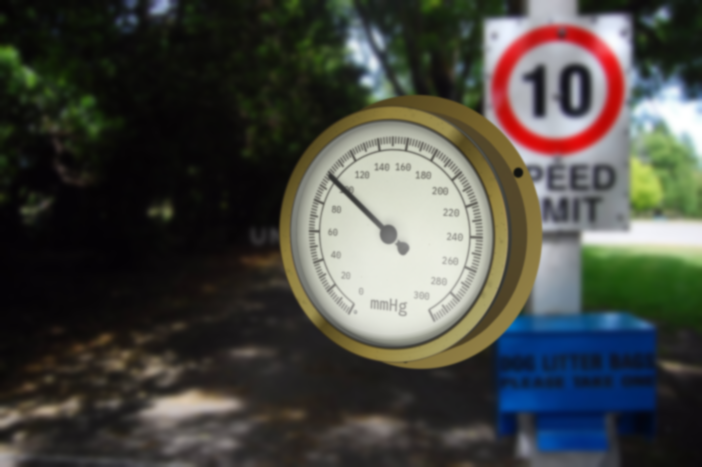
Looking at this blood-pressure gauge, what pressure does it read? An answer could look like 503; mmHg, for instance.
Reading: 100; mmHg
